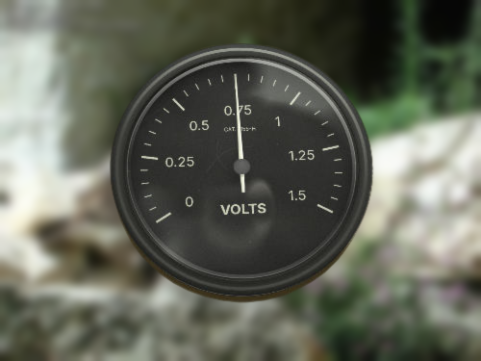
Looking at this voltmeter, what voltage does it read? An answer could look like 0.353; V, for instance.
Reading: 0.75; V
